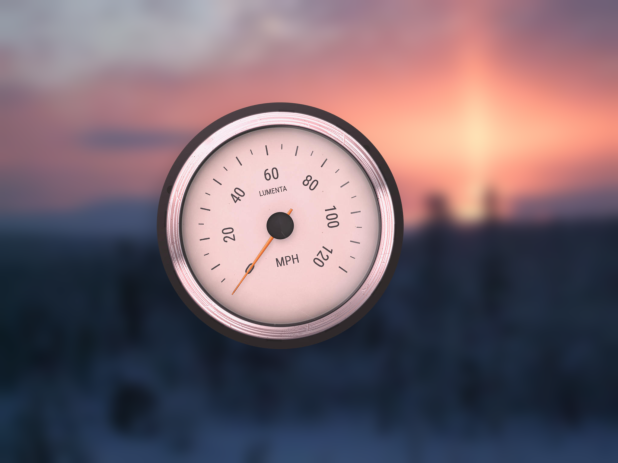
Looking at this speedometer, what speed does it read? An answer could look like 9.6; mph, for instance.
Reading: 0; mph
